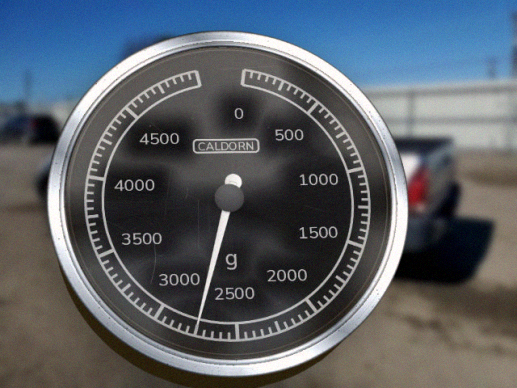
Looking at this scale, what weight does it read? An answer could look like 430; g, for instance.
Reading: 2750; g
